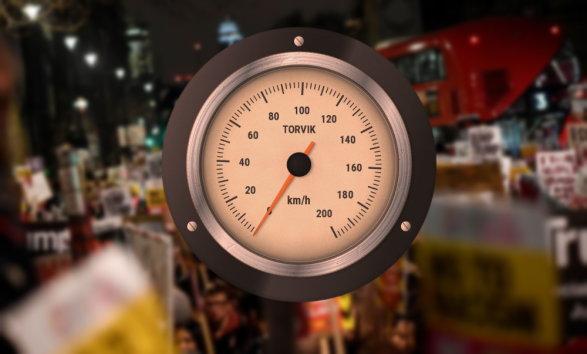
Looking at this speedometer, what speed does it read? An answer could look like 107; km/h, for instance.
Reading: 0; km/h
